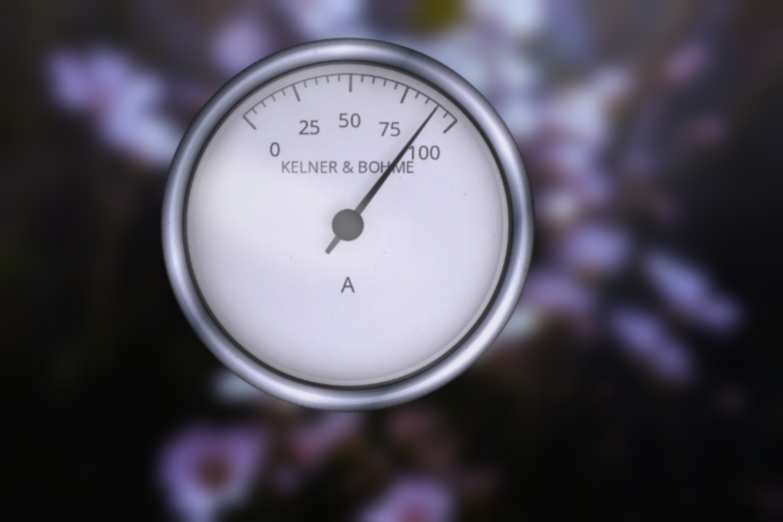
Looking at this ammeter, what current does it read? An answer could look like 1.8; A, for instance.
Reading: 90; A
